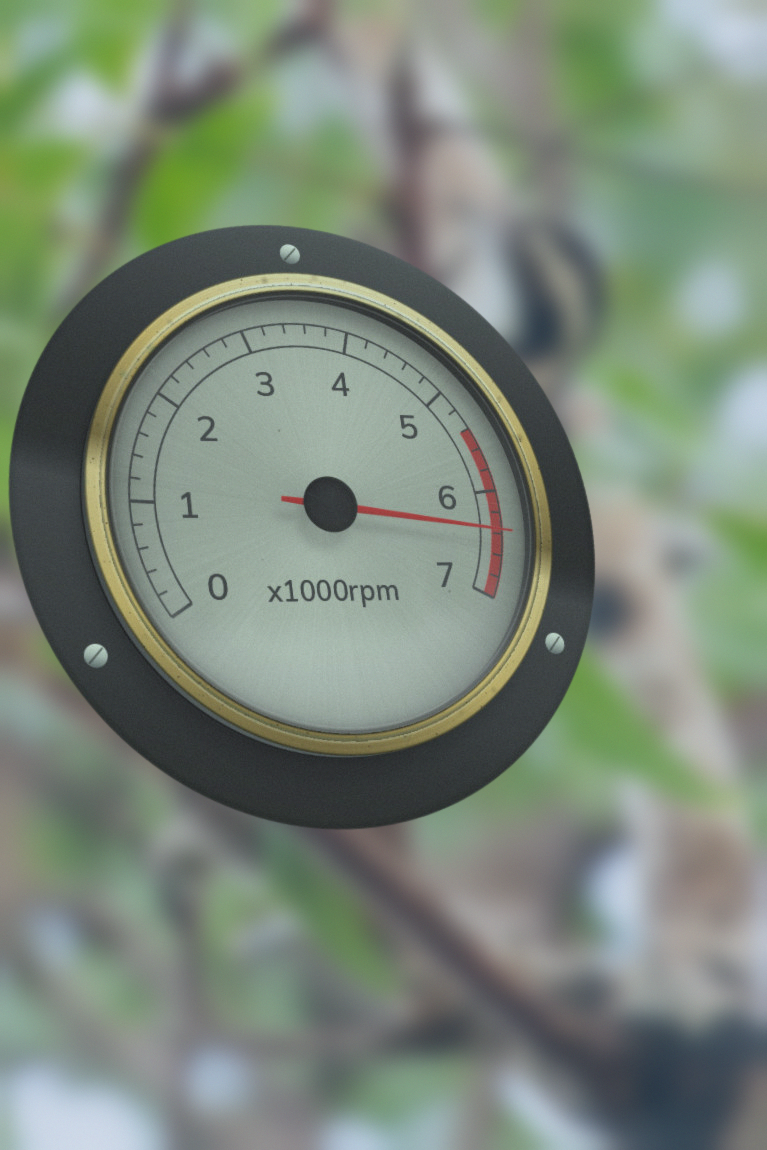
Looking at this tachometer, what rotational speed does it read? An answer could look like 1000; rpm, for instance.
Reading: 6400; rpm
